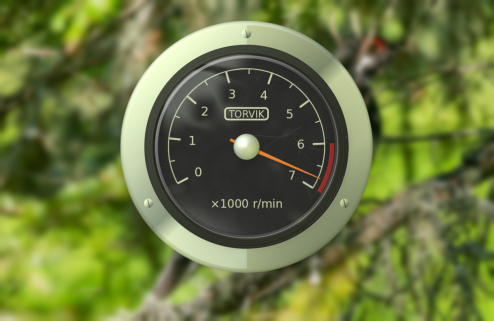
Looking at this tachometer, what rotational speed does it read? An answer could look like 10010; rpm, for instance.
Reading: 6750; rpm
